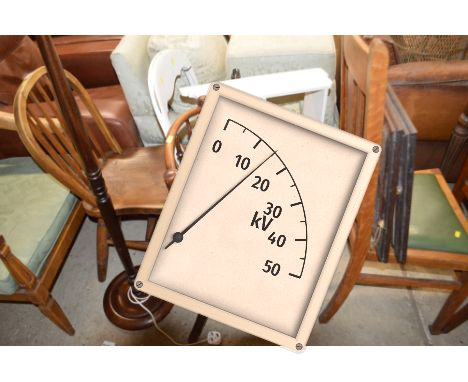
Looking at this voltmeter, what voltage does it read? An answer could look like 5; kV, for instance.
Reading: 15; kV
